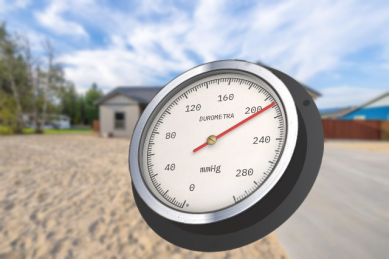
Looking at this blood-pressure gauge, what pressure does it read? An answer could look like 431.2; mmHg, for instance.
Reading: 210; mmHg
